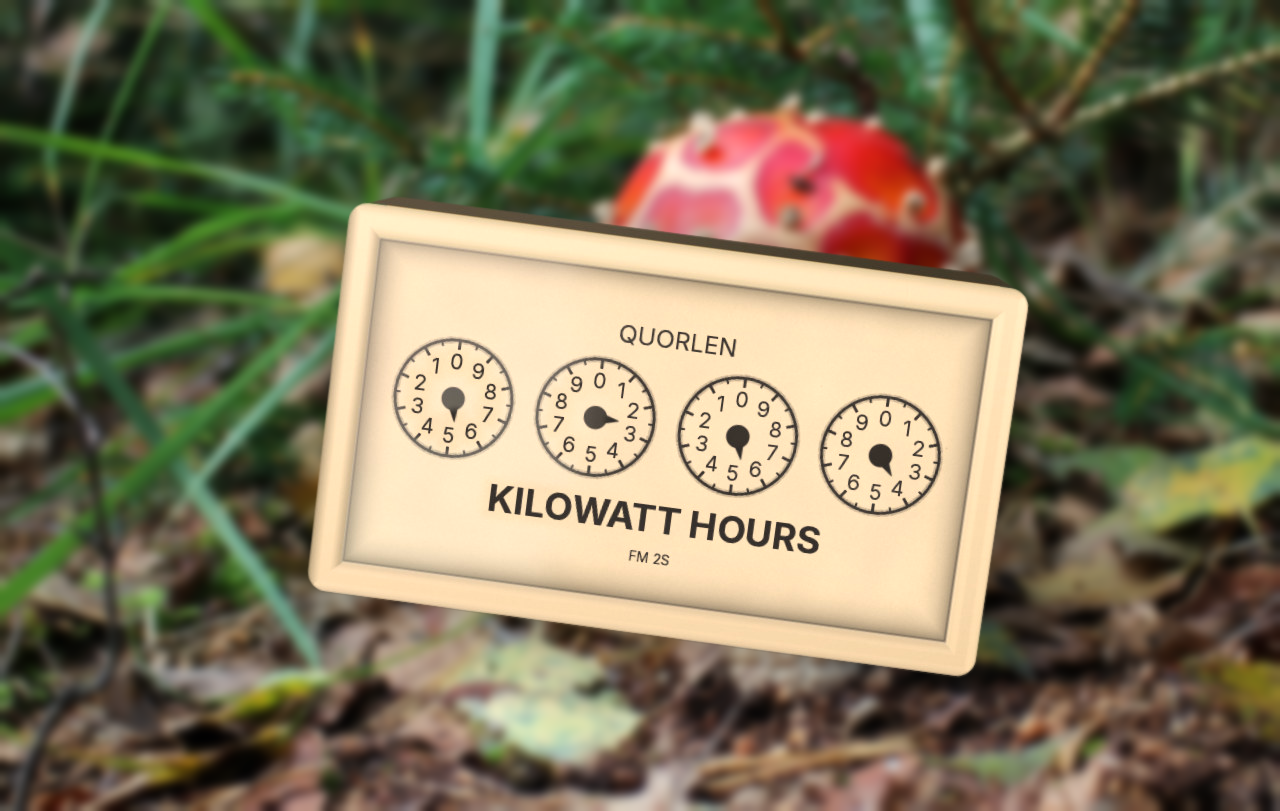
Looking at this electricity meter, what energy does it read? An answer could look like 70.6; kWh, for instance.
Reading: 5254; kWh
